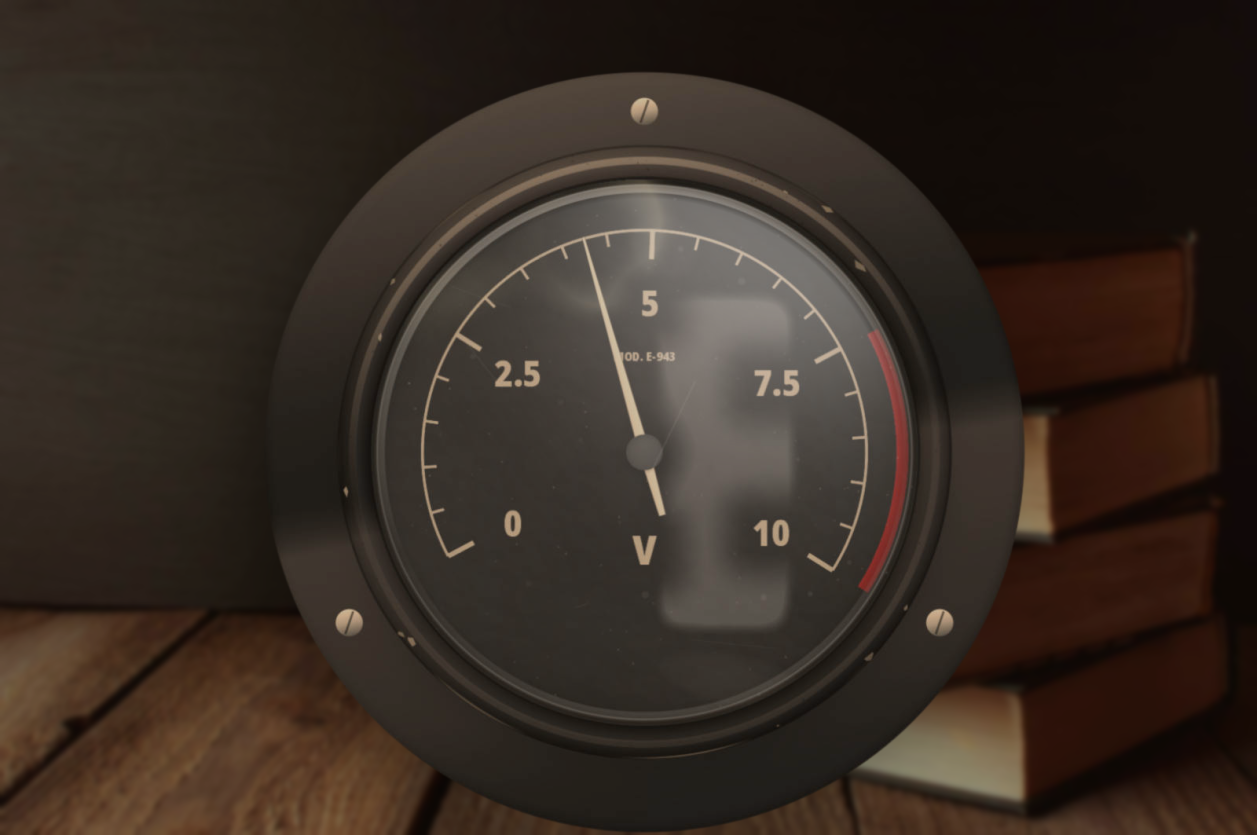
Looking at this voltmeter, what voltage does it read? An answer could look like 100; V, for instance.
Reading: 4.25; V
